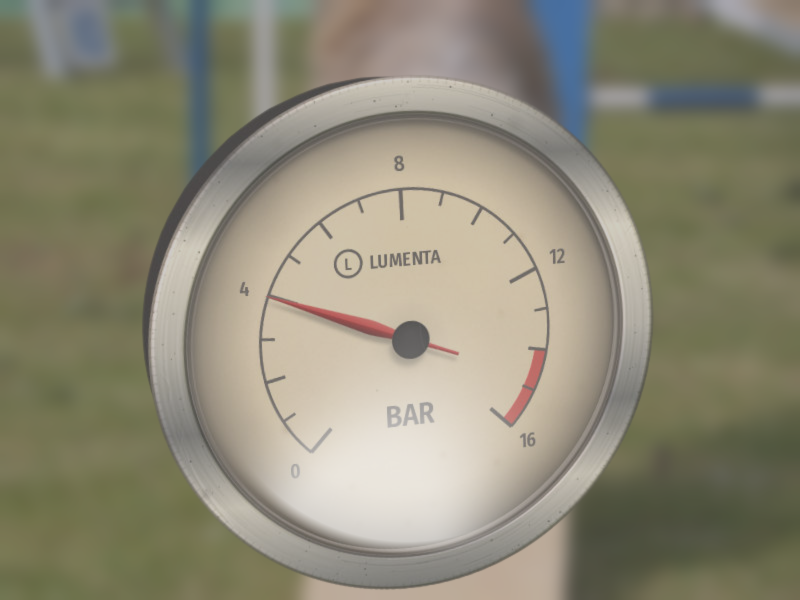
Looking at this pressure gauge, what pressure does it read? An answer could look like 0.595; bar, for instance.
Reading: 4; bar
